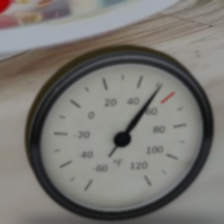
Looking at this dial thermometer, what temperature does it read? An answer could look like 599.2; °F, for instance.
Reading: 50; °F
